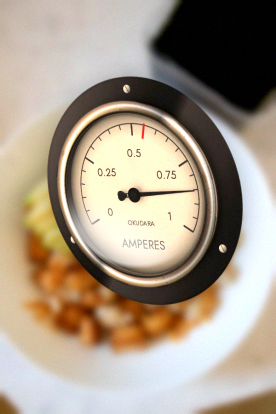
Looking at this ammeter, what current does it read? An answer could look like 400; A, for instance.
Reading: 0.85; A
